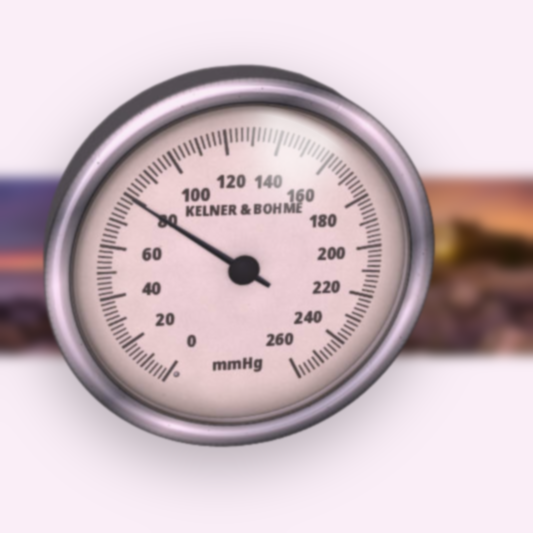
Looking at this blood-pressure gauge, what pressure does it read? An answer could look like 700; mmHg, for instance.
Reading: 80; mmHg
